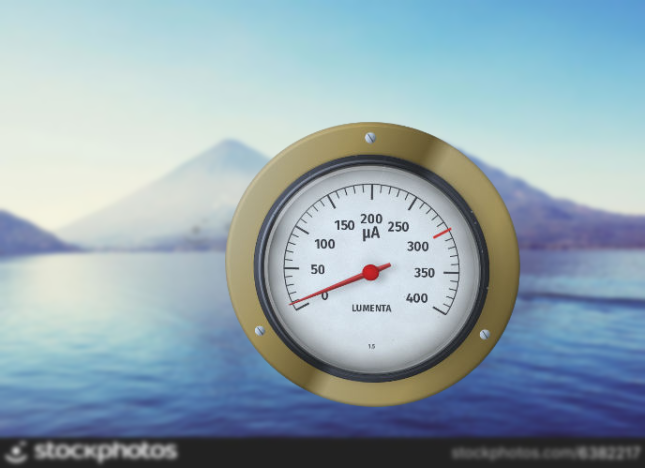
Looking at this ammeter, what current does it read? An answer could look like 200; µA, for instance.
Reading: 10; µA
